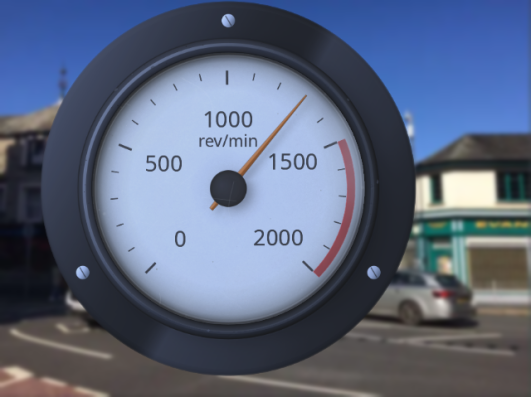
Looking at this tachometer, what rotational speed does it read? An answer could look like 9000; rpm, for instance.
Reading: 1300; rpm
